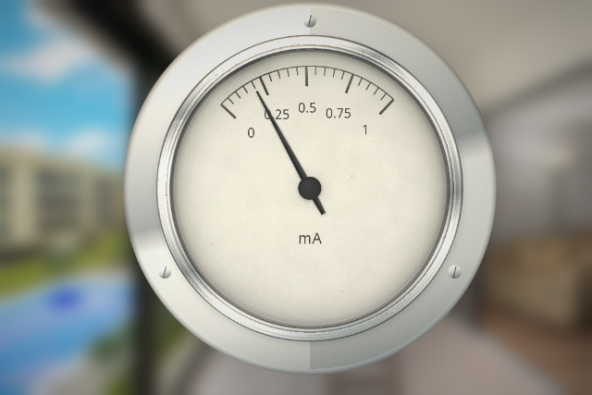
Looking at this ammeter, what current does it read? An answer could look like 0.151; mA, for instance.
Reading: 0.2; mA
